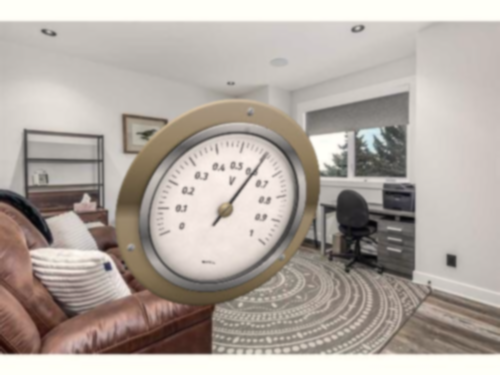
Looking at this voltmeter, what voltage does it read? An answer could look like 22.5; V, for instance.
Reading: 0.6; V
